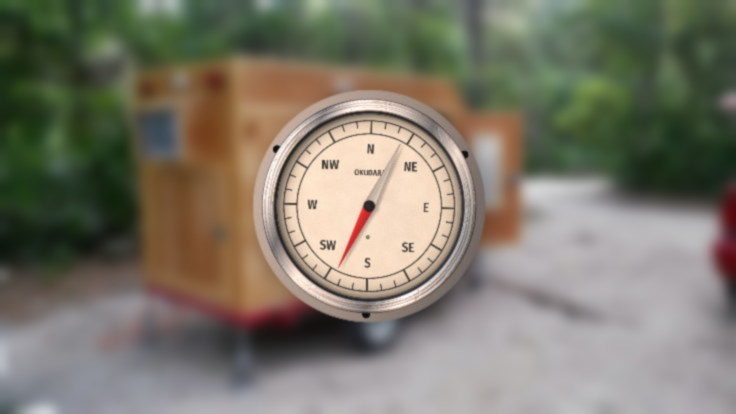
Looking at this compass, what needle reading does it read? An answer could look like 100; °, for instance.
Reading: 205; °
